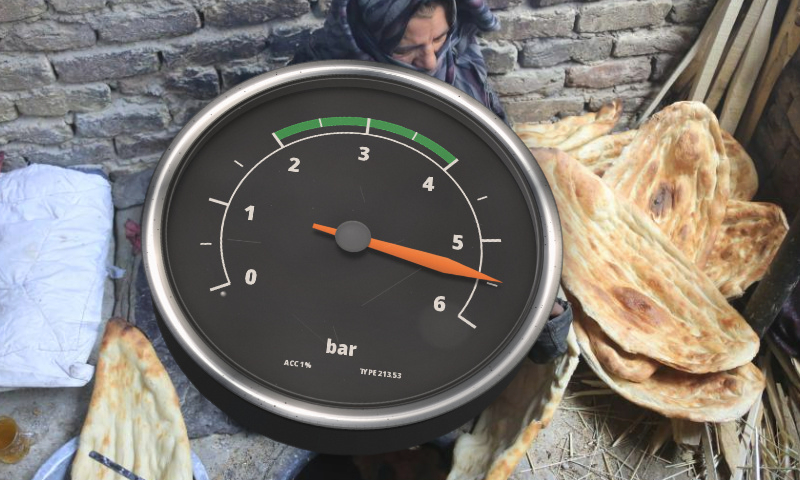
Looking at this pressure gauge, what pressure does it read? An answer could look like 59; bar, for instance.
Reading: 5.5; bar
